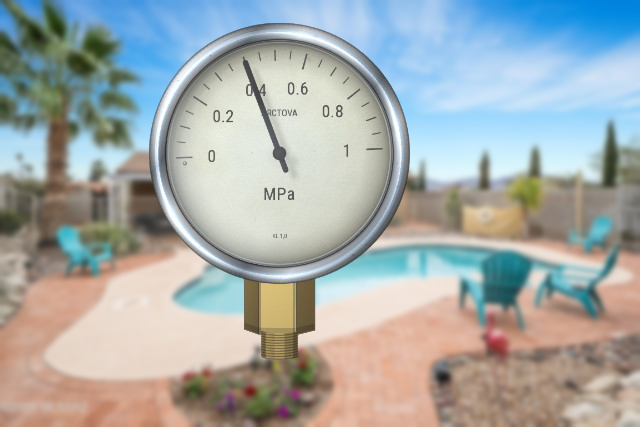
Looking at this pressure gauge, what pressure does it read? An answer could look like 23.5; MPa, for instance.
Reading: 0.4; MPa
